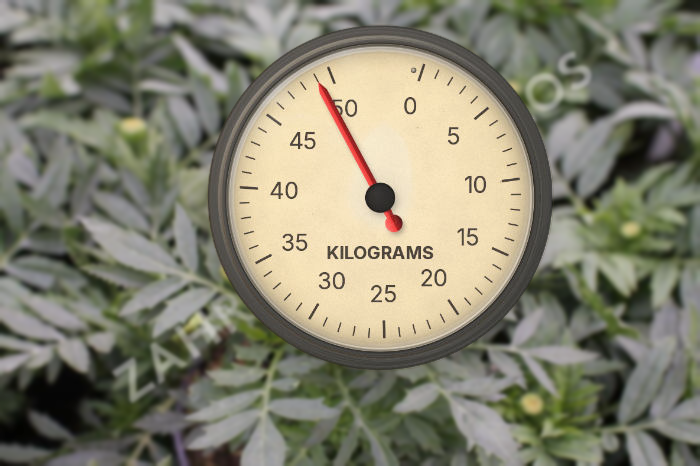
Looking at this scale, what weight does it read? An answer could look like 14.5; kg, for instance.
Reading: 49; kg
